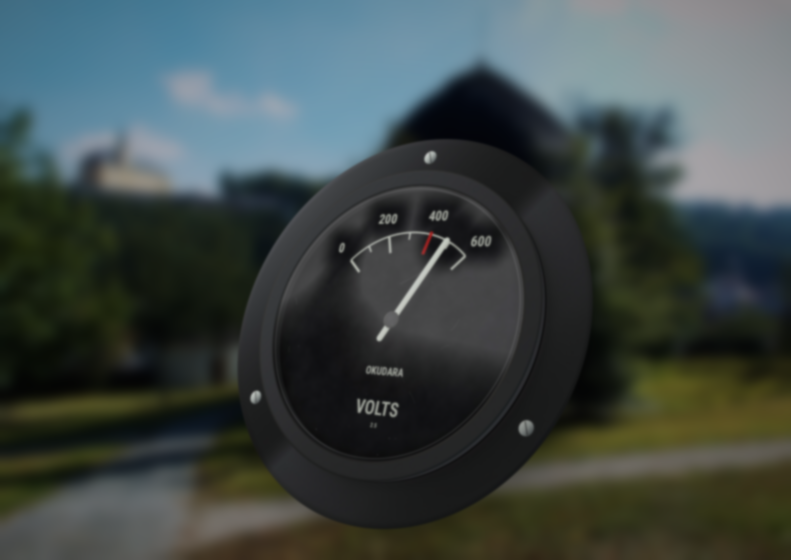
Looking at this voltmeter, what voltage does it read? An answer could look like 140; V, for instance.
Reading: 500; V
